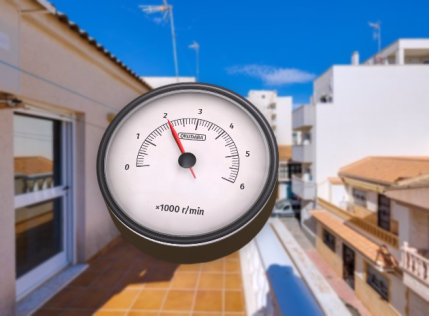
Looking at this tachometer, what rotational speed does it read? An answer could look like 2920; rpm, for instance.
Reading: 2000; rpm
